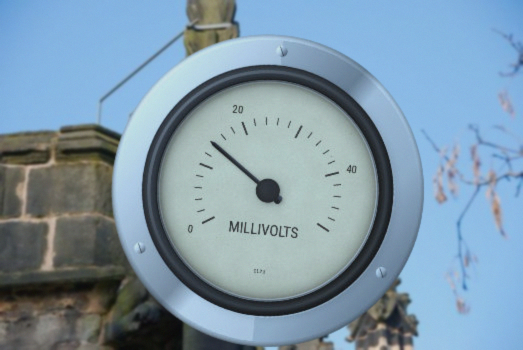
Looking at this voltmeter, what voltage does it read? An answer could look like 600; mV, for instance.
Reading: 14; mV
